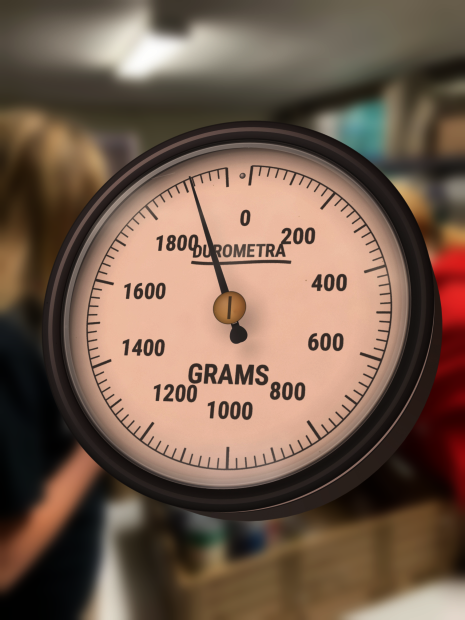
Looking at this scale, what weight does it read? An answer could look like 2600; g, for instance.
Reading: 1920; g
